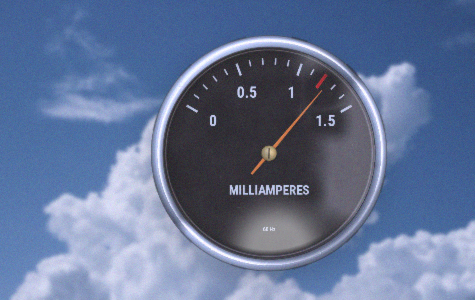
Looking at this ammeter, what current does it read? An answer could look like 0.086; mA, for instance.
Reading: 1.25; mA
